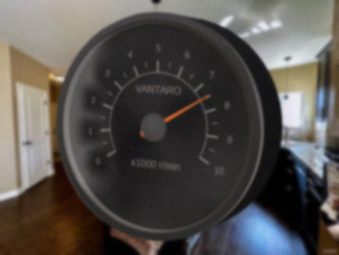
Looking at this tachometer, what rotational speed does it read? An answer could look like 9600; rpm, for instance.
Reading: 7500; rpm
